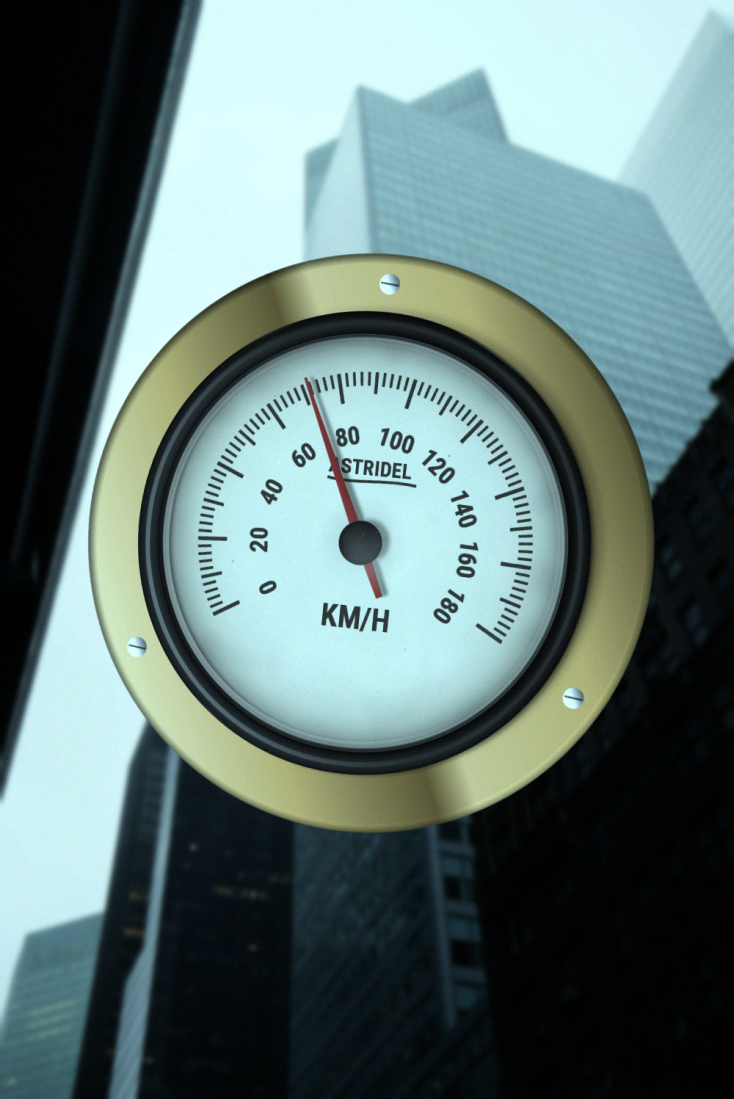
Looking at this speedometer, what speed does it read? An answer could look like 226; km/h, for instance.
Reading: 72; km/h
